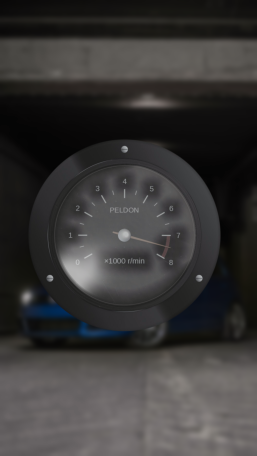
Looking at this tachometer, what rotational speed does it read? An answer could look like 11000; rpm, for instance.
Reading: 7500; rpm
